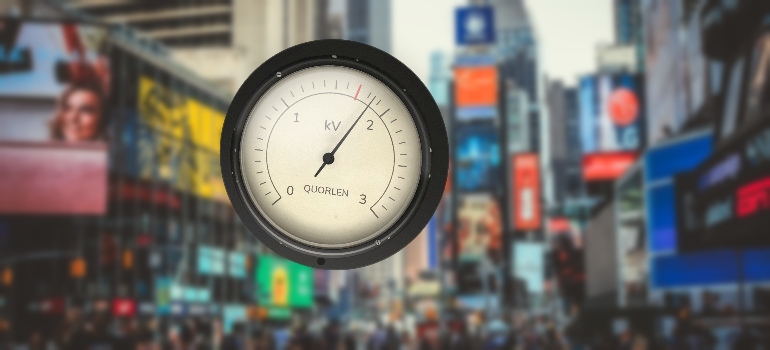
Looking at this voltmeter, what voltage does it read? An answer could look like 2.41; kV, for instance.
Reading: 1.85; kV
